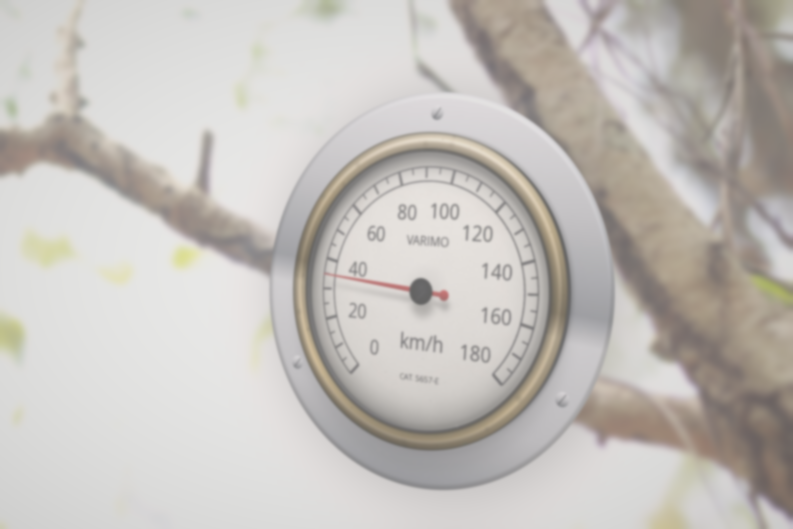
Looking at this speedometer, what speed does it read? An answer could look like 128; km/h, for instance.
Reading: 35; km/h
